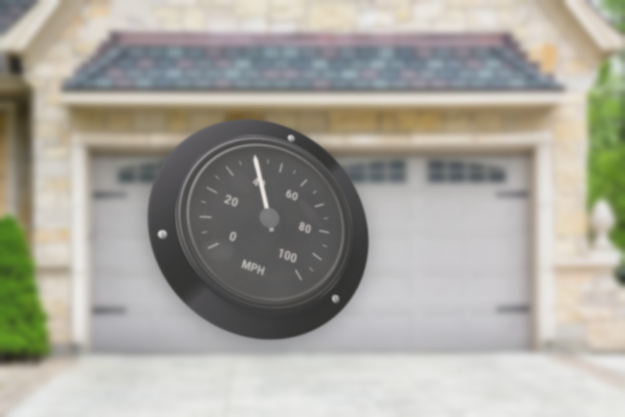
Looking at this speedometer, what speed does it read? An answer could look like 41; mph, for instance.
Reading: 40; mph
